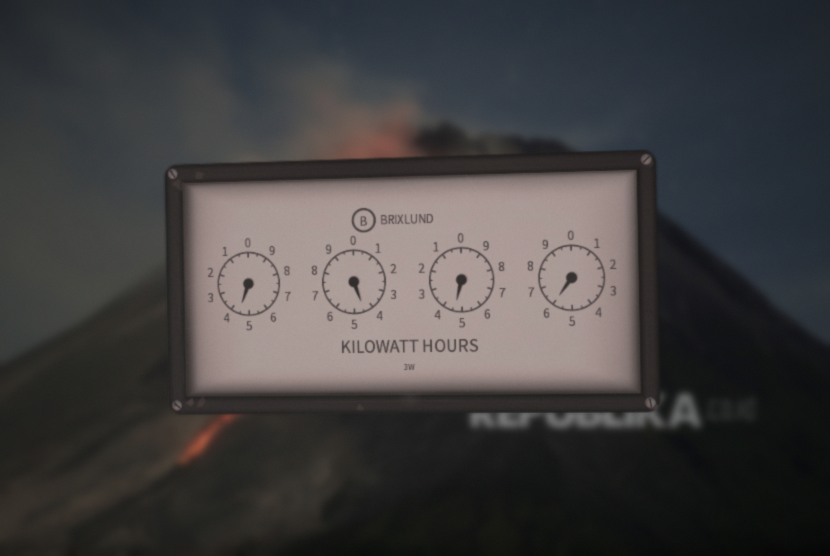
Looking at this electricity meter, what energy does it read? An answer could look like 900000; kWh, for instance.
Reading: 4446; kWh
